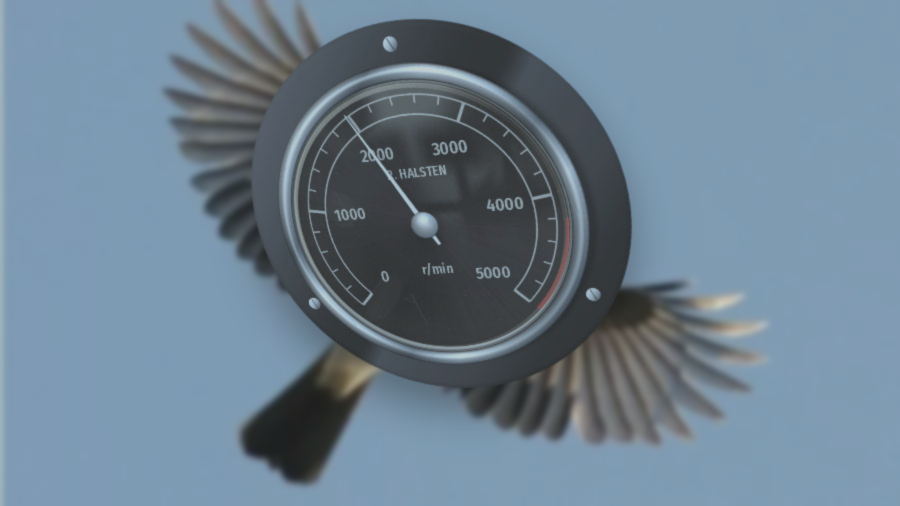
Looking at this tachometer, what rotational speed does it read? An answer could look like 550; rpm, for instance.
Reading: 2000; rpm
